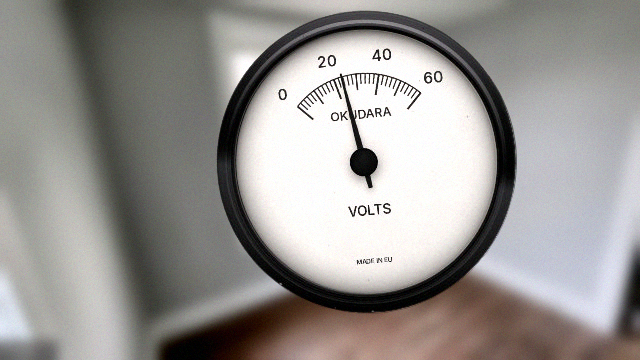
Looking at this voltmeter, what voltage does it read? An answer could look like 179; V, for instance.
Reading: 24; V
